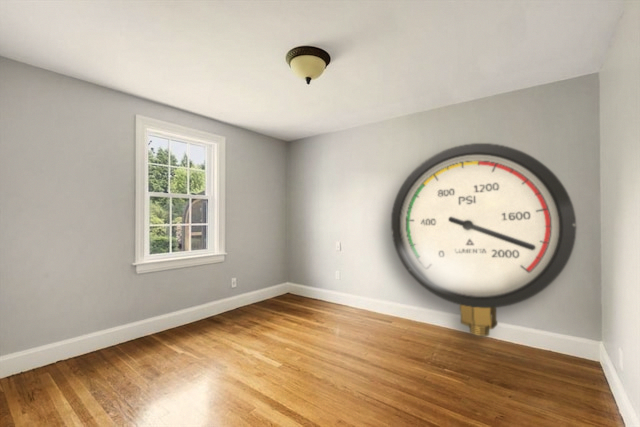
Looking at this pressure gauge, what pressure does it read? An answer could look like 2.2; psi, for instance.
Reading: 1850; psi
